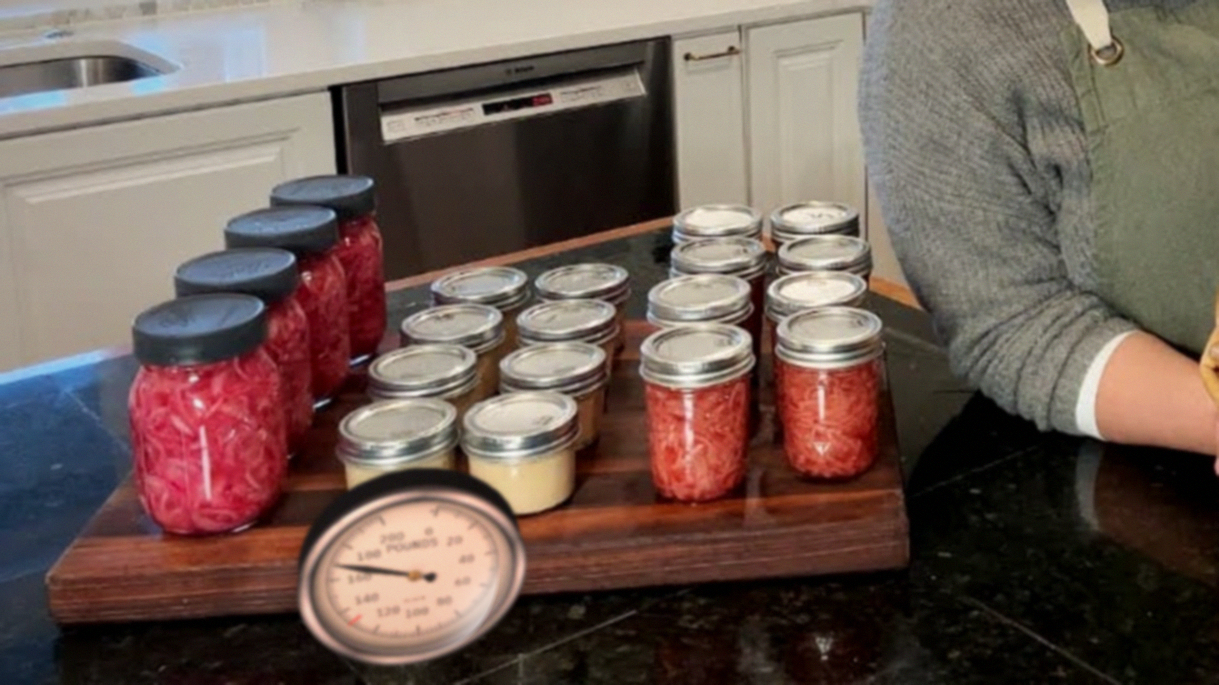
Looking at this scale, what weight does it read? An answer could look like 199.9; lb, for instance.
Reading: 170; lb
